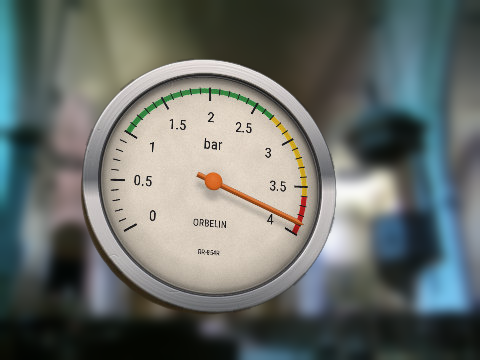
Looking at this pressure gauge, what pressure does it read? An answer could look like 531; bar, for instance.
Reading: 3.9; bar
